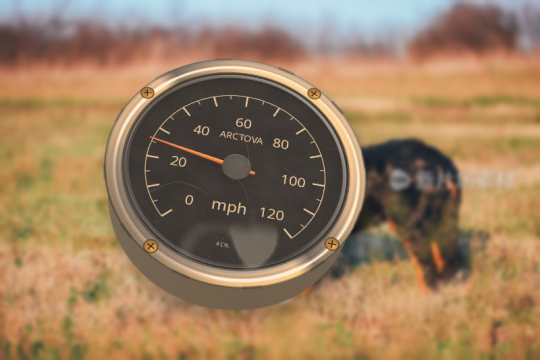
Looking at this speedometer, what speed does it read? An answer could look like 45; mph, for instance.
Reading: 25; mph
